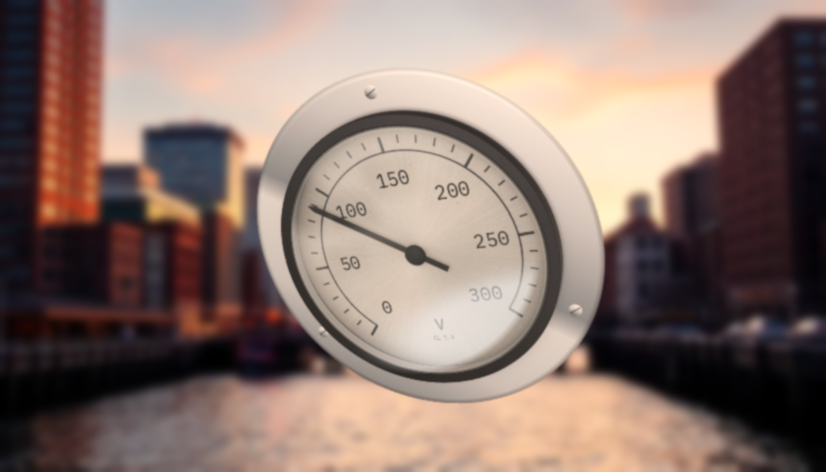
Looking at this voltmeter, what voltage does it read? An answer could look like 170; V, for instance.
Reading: 90; V
